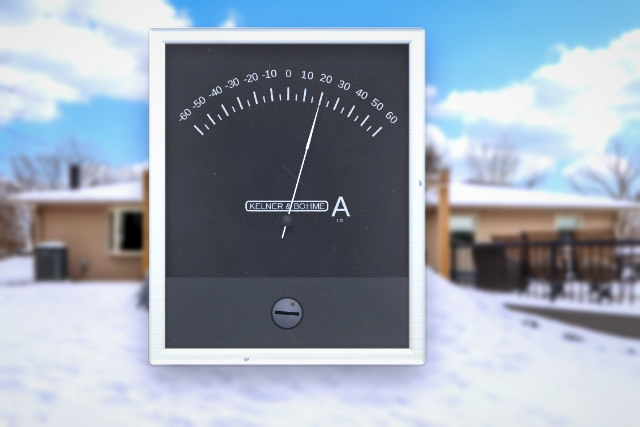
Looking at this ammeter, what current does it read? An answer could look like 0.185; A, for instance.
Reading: 20; A
